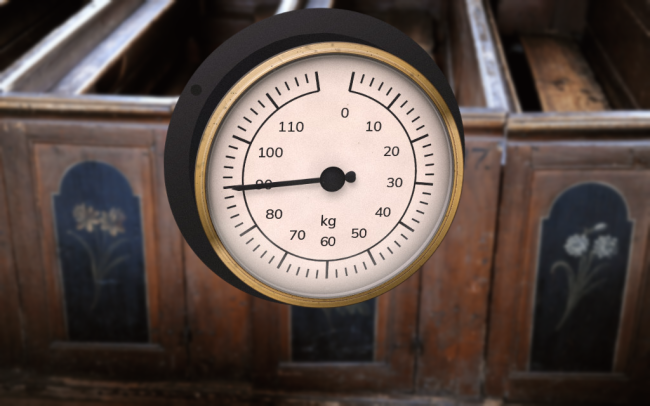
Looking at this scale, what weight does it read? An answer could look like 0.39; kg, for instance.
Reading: 90; kg
